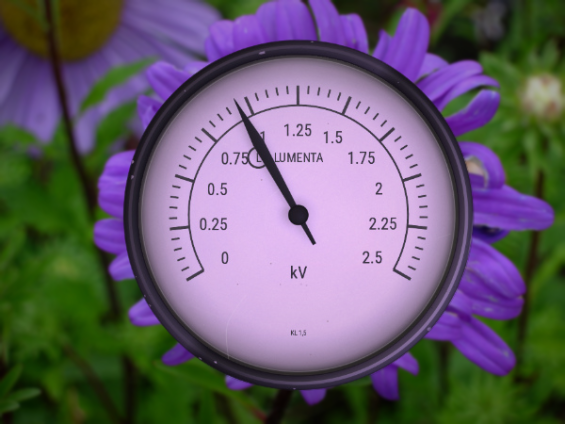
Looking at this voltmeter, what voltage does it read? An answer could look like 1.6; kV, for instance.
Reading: 0.95; kV
